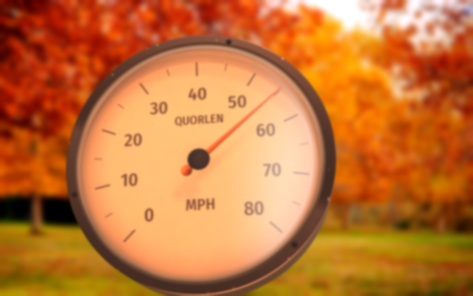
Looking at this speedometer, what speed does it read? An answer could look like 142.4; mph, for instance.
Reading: 55; mph
